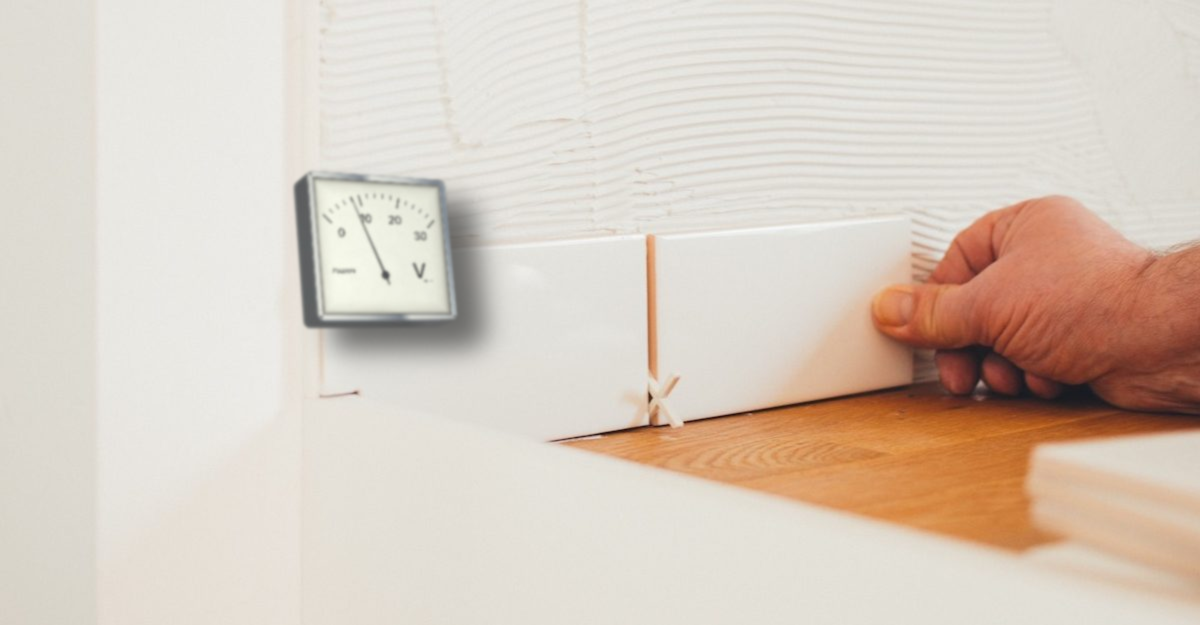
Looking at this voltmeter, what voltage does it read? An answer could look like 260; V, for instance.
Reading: 8; V
